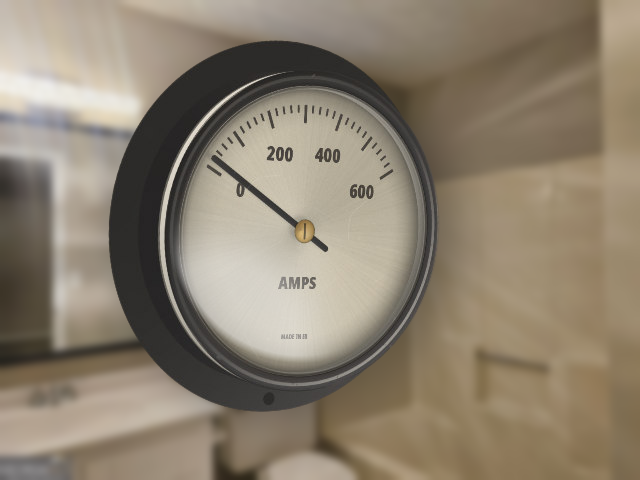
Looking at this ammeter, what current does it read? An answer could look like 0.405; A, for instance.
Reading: 20; A
